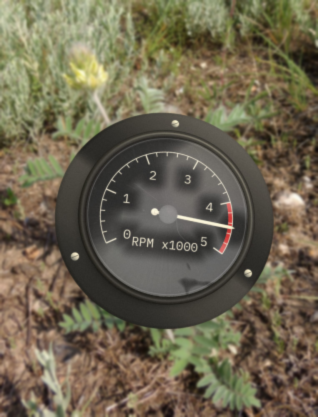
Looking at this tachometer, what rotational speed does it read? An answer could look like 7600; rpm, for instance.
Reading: 4500; rpm
